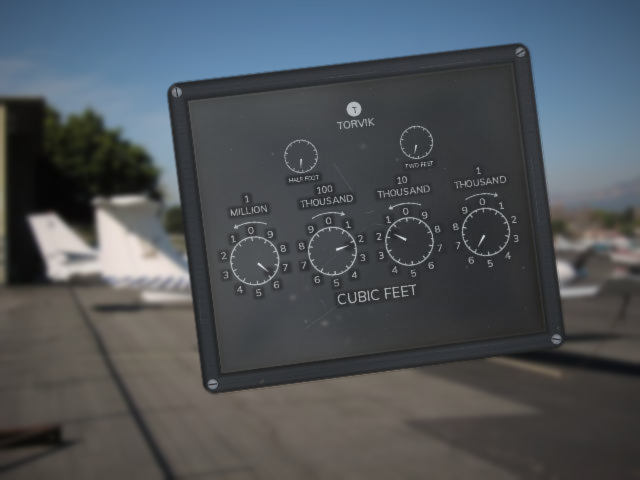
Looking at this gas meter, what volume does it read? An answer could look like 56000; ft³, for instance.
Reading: 621600; ft³
